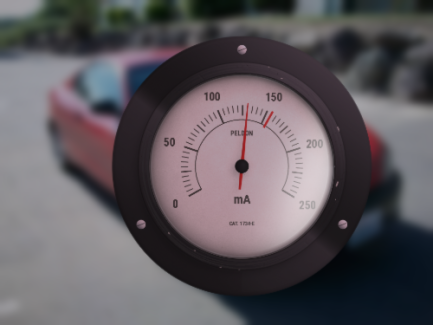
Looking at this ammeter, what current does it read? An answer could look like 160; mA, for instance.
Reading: 130; mA
